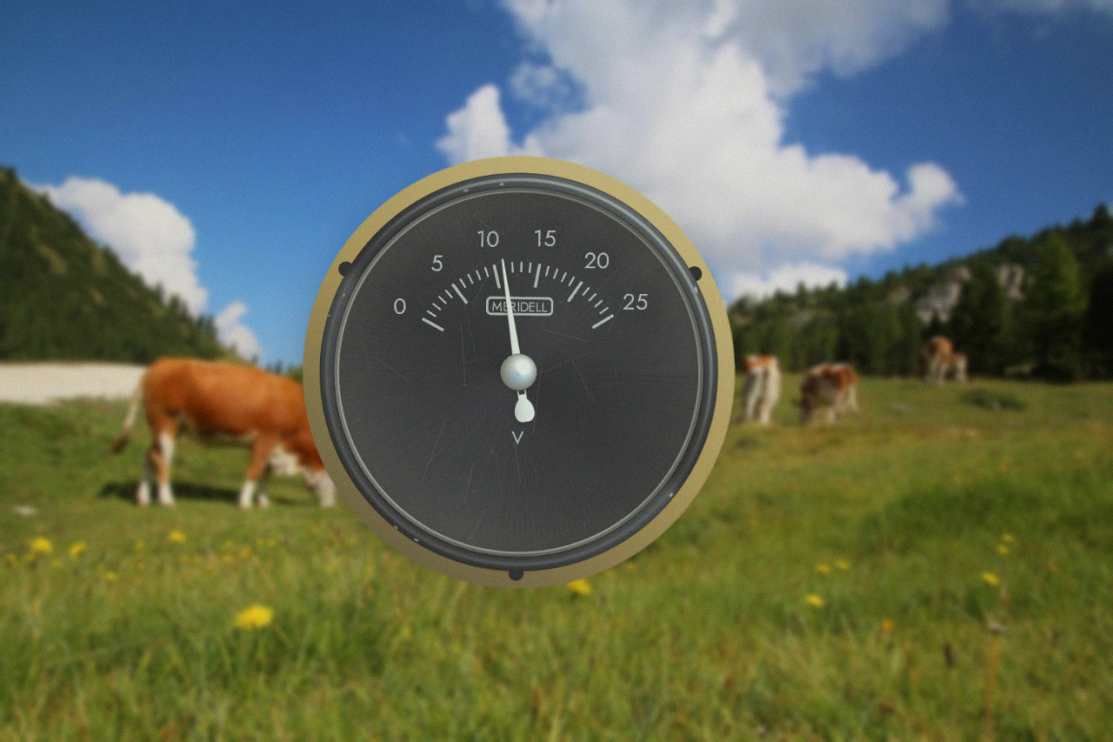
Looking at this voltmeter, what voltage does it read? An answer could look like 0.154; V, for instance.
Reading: 11; V
